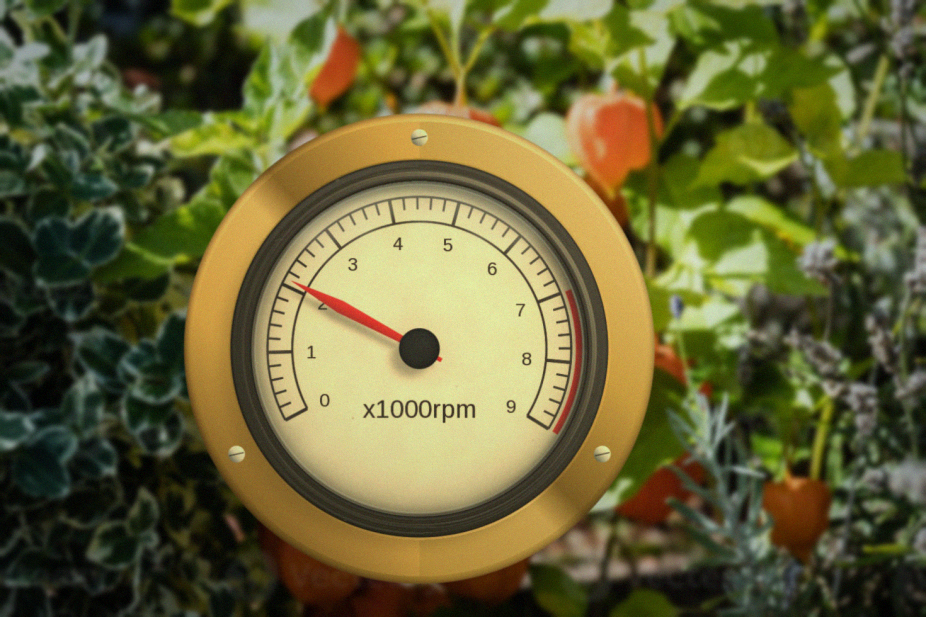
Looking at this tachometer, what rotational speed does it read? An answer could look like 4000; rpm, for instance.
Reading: 2100; rpm
